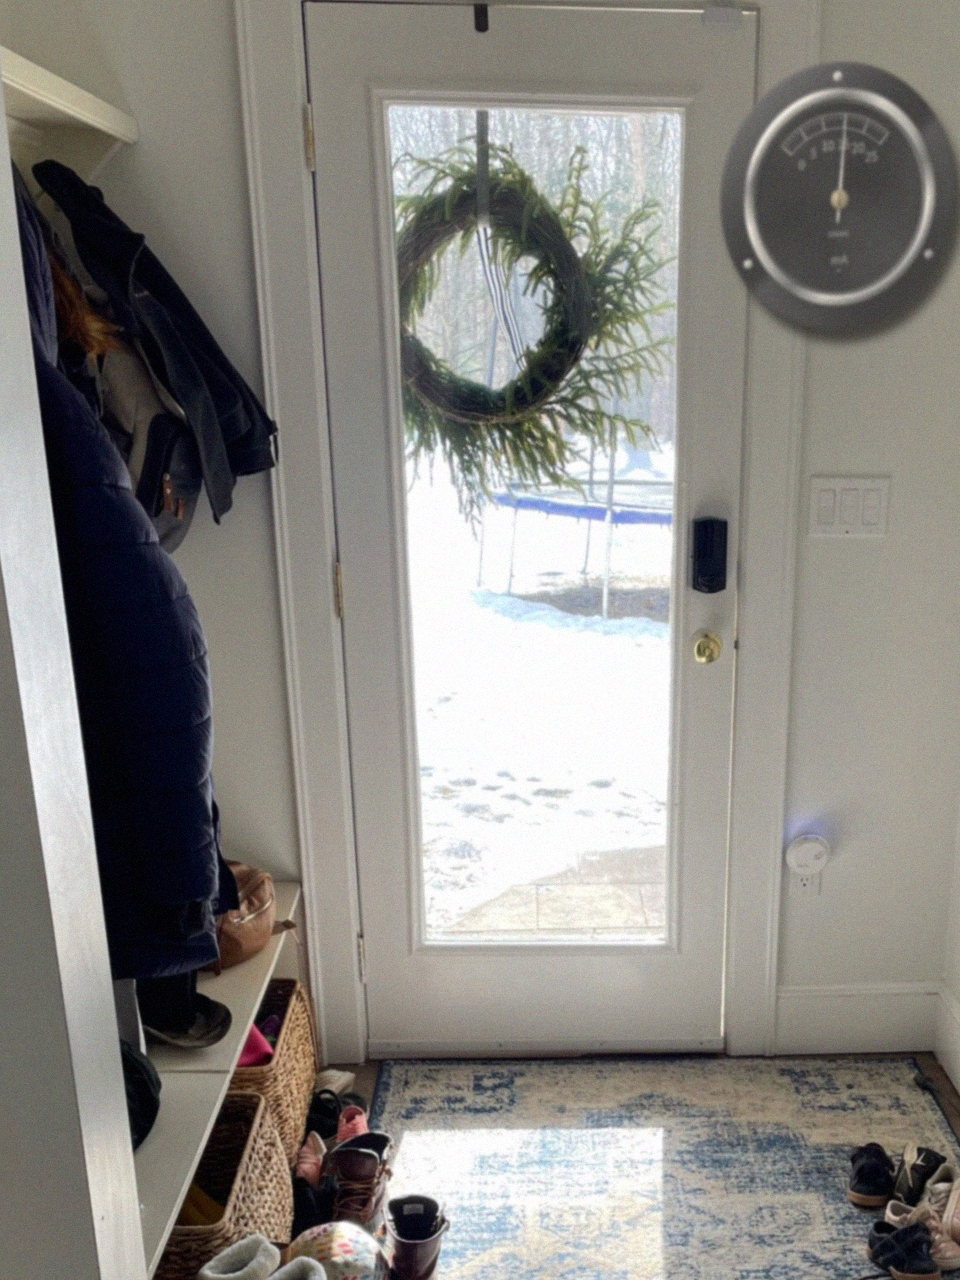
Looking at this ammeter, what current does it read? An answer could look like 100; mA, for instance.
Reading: 15; mA
